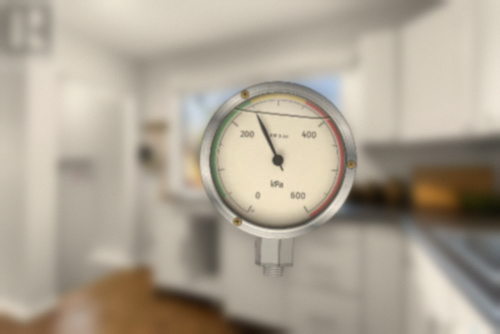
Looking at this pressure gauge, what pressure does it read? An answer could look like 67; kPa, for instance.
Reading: 250; kPa
